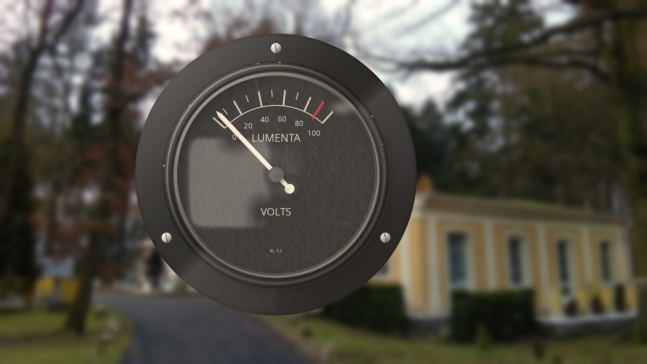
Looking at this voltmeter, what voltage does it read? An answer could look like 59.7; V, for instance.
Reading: 5; V
